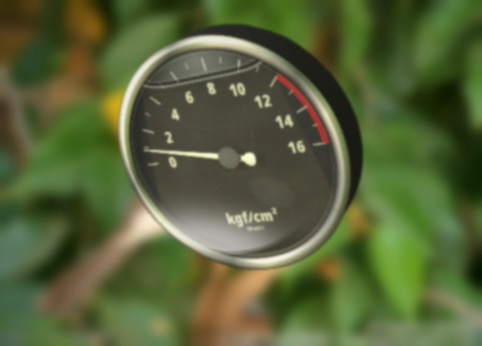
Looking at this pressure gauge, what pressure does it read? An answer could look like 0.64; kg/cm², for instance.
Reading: 1; kg/cm²
